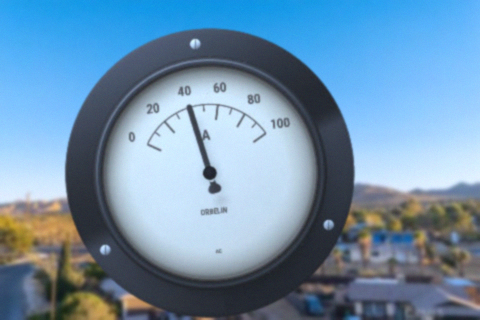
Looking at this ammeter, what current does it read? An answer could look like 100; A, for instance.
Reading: 40; A
